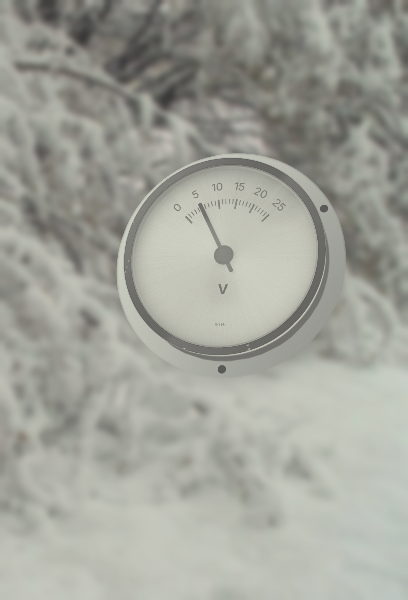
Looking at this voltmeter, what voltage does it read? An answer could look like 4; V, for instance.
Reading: 5; V
